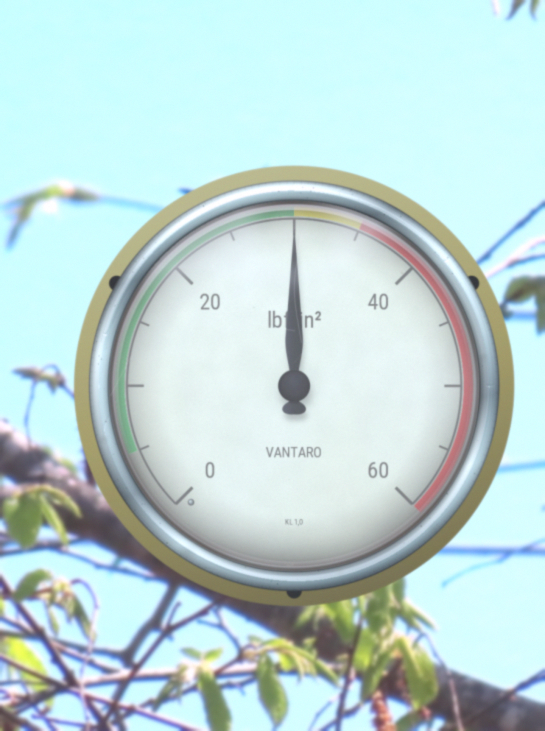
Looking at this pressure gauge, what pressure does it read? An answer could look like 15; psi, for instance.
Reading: 30; psi
